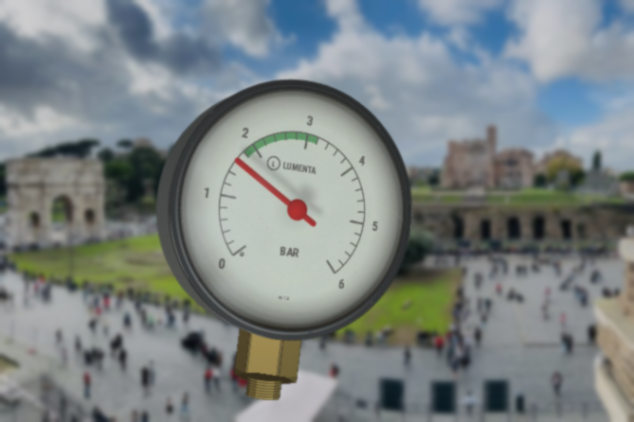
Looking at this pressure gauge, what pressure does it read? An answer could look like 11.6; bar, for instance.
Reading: 1.6; bar
